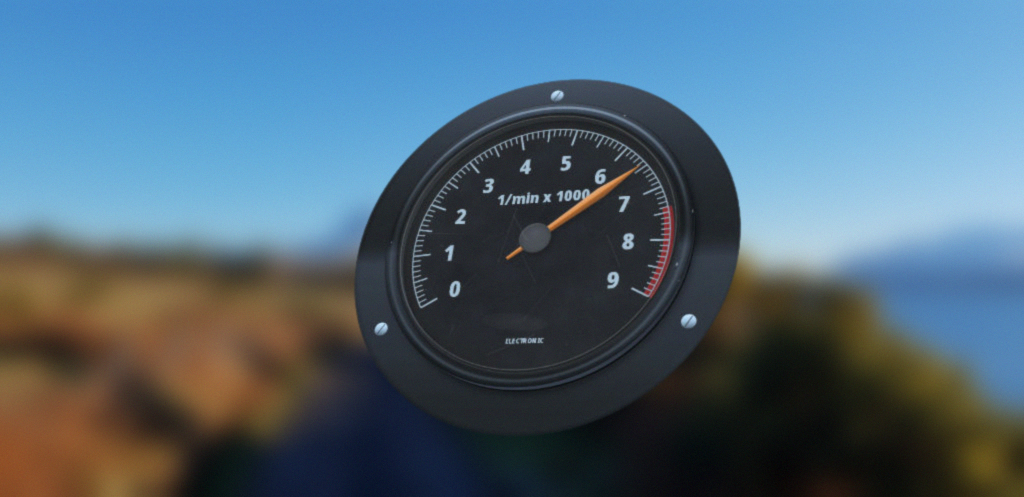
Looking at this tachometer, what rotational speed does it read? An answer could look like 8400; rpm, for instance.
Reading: 6500; rpm
